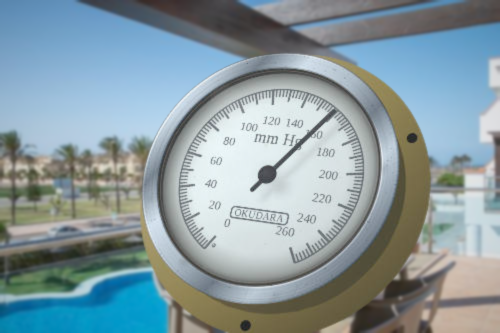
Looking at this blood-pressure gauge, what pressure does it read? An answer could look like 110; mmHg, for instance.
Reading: 160; mmHg
